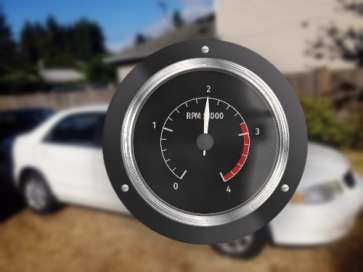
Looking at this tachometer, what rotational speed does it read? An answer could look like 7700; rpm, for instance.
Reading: 2000; rpm
